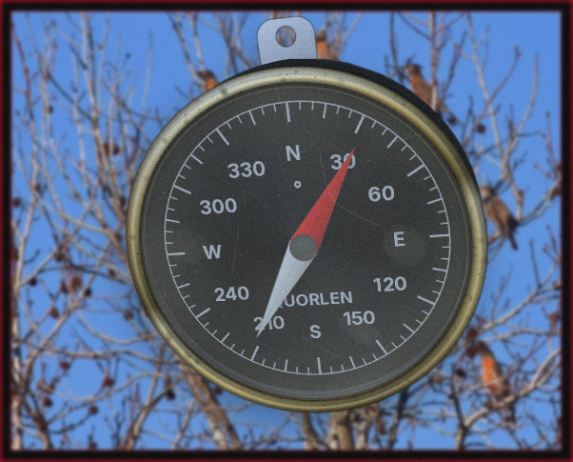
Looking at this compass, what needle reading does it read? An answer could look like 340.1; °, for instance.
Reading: 32.5; °
